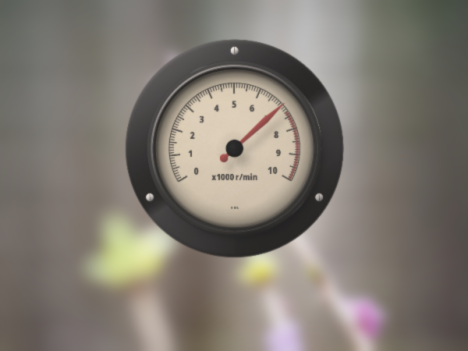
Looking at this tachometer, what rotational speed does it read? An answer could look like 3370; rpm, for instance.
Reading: 7000; rpm
